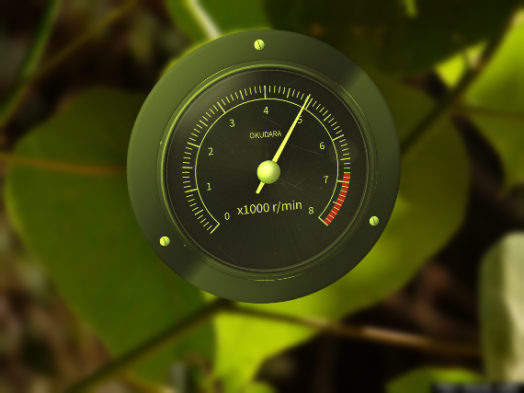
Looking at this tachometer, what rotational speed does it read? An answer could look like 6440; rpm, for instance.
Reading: 4900; rpm
